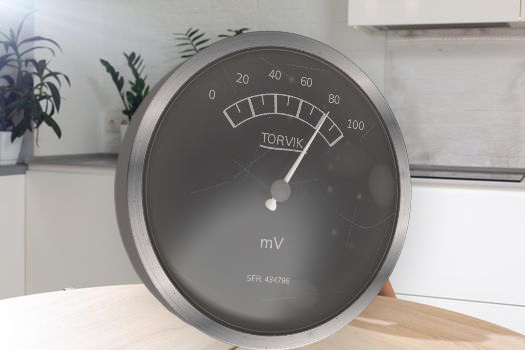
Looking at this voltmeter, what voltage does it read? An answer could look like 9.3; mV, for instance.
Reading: 80; mV
